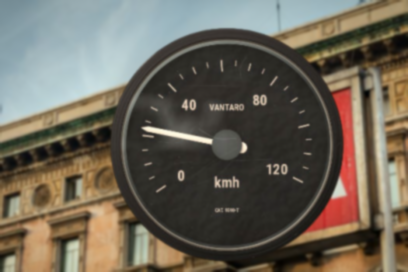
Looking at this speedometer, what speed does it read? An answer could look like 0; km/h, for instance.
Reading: 22.5; km/h
